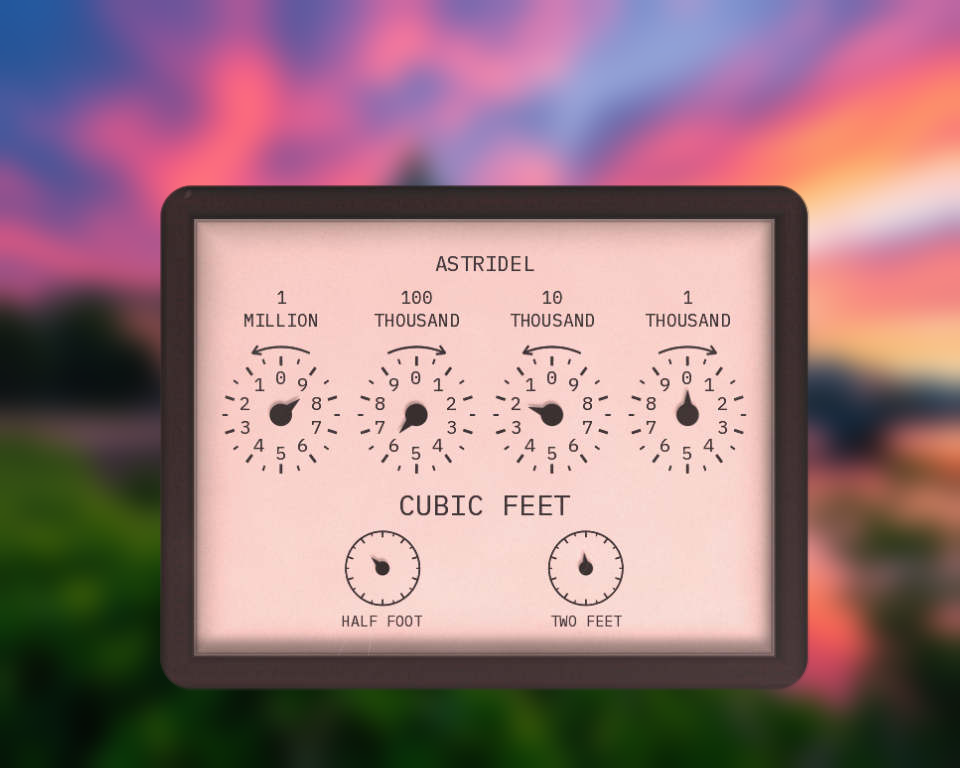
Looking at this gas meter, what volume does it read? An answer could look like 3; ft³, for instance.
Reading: 862000; ft³
